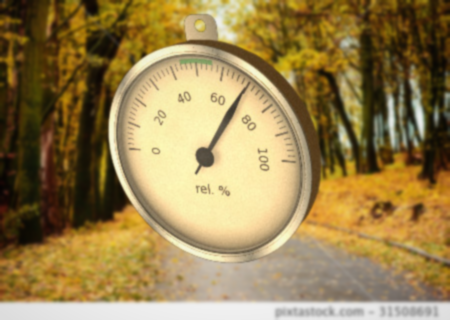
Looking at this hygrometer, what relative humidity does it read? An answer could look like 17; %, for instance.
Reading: 70; %
